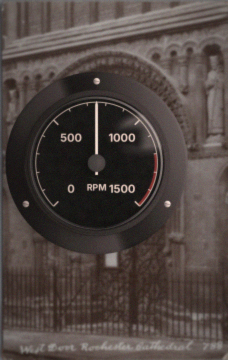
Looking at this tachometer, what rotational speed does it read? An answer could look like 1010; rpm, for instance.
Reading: 750; rpm
